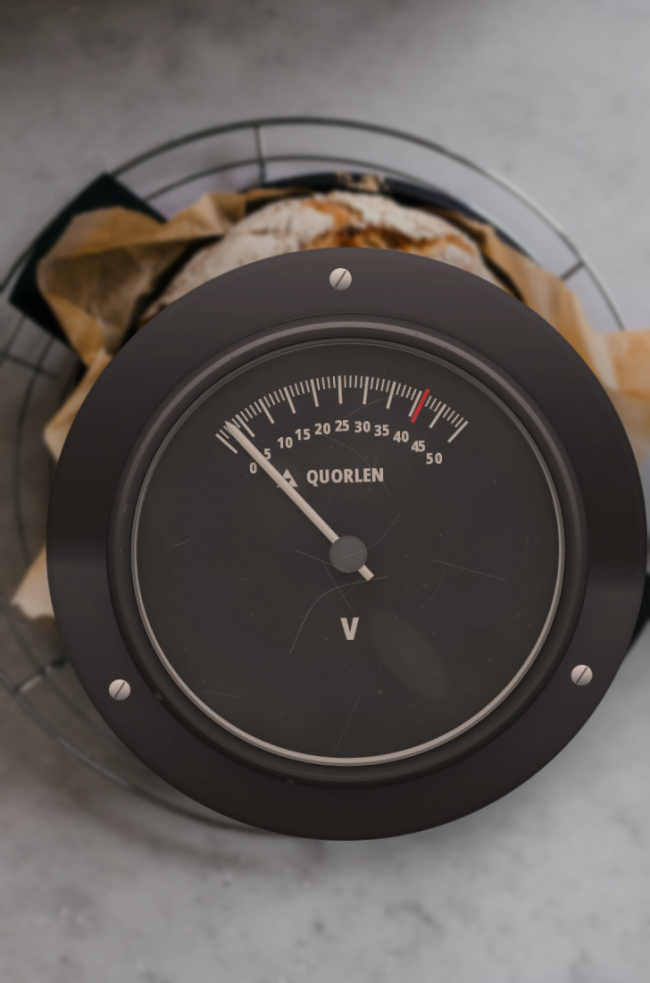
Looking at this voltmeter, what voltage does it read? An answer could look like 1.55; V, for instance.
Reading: 3; V
